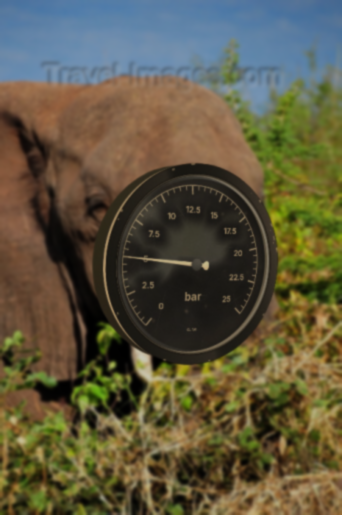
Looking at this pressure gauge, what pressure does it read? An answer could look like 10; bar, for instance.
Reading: 5; bar
